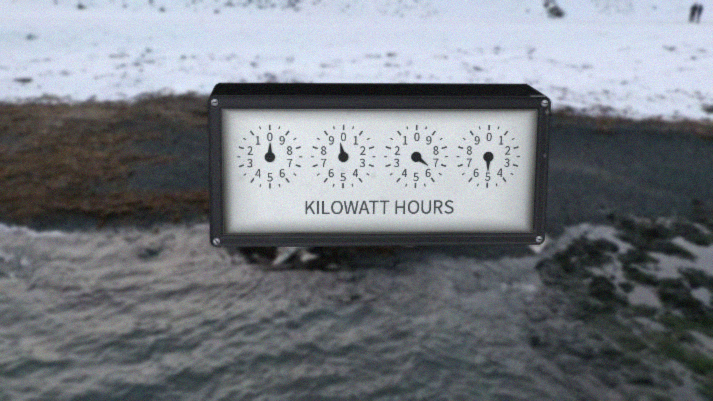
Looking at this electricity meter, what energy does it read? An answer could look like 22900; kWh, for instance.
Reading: 9965; kWh
